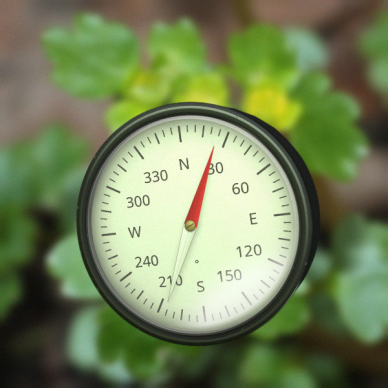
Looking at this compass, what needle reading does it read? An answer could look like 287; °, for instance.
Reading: 25; °
